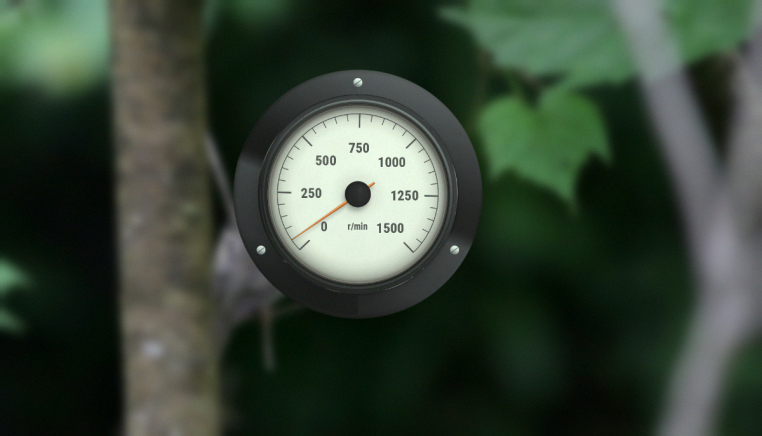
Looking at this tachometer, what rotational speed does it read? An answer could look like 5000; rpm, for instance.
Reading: 50; rpm
